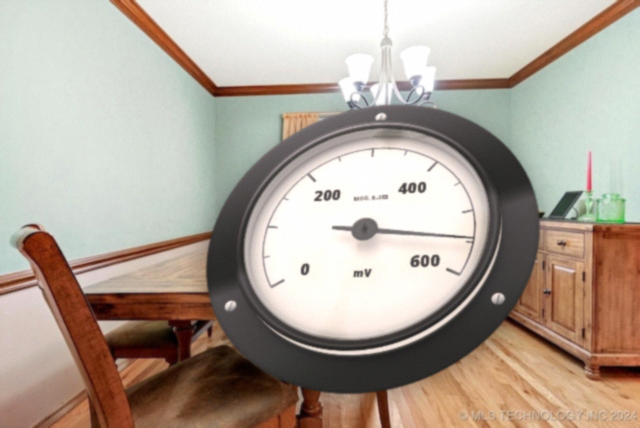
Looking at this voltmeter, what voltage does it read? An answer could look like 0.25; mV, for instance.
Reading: 550; mV
